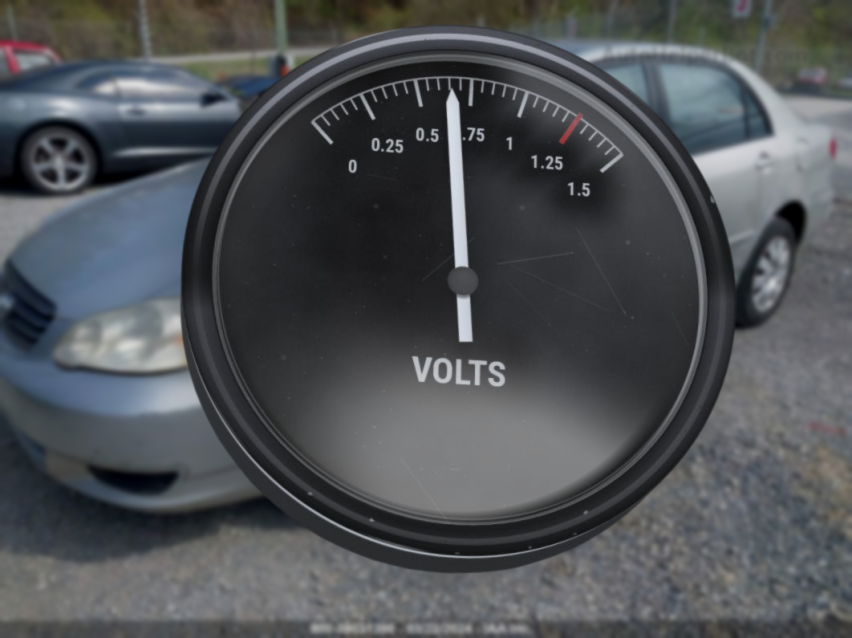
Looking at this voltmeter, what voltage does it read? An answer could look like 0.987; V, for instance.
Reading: 0.65; V
